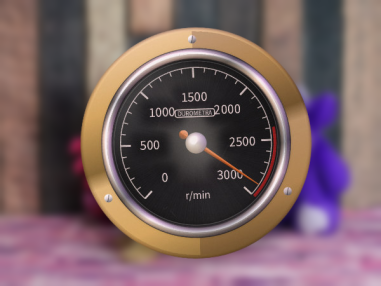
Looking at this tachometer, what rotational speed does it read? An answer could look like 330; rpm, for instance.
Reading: 2900; rpm
